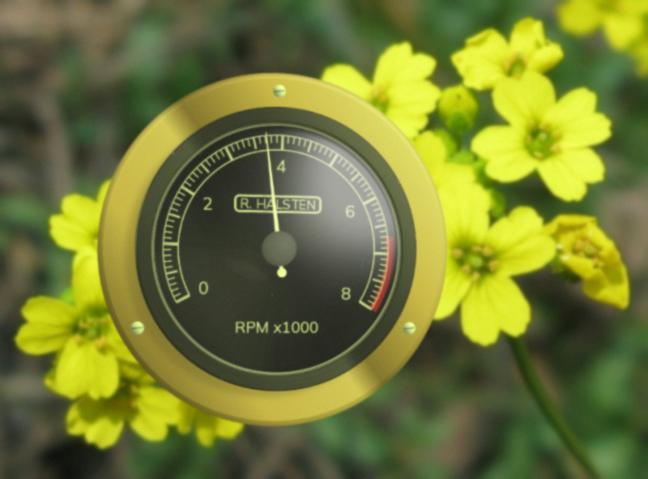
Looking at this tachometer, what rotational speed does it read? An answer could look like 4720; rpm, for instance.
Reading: 3700; rpm
